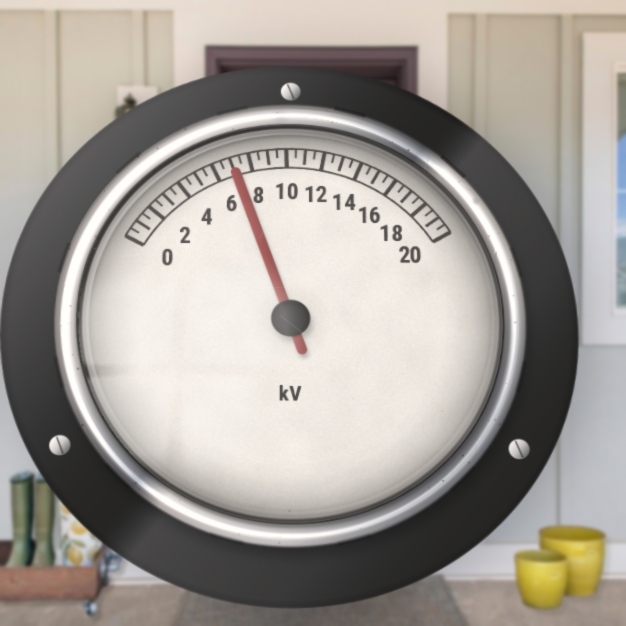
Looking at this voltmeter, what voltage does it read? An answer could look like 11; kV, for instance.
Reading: 7; kV
